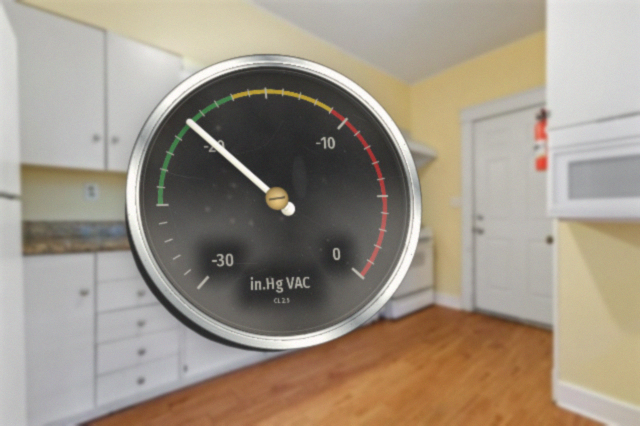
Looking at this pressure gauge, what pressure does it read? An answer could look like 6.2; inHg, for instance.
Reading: -20; inHg
